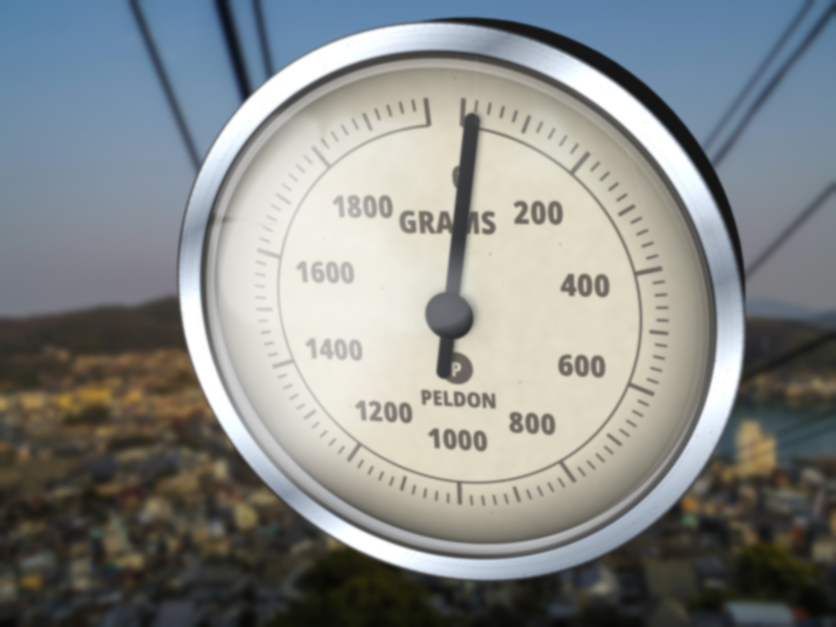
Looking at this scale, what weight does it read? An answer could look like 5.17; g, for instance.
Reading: 20; g
